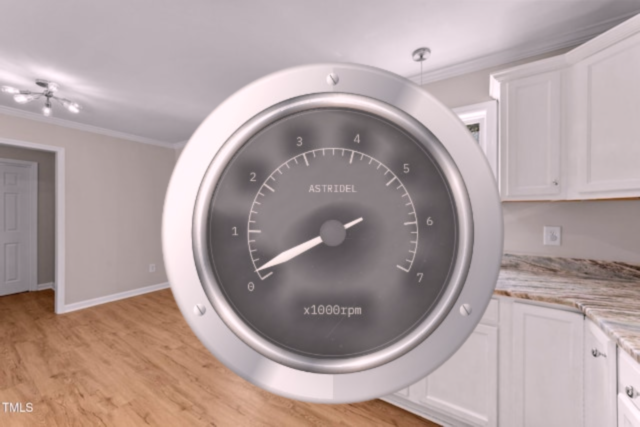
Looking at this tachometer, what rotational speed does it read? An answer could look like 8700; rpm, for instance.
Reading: 200; rpm
